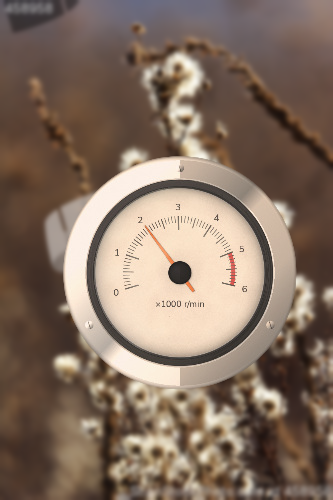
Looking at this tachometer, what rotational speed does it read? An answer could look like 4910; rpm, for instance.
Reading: 2000; rpm
